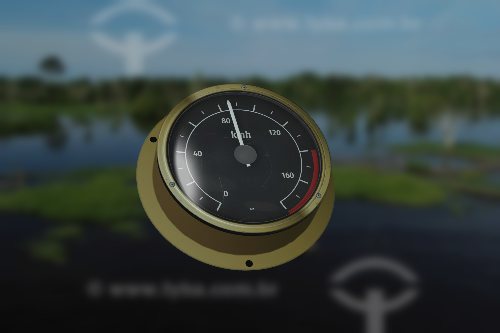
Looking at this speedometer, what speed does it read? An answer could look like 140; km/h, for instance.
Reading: 85; km/h
